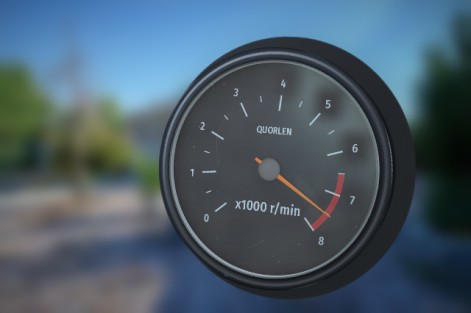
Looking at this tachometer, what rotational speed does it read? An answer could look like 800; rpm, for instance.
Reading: 7500; rpm
